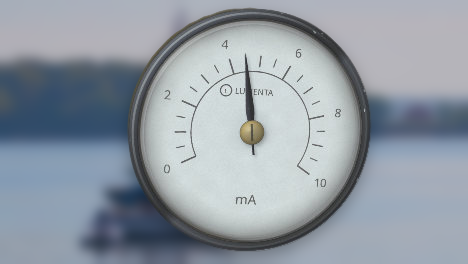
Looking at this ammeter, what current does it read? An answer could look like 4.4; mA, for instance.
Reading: 4.5; mA
